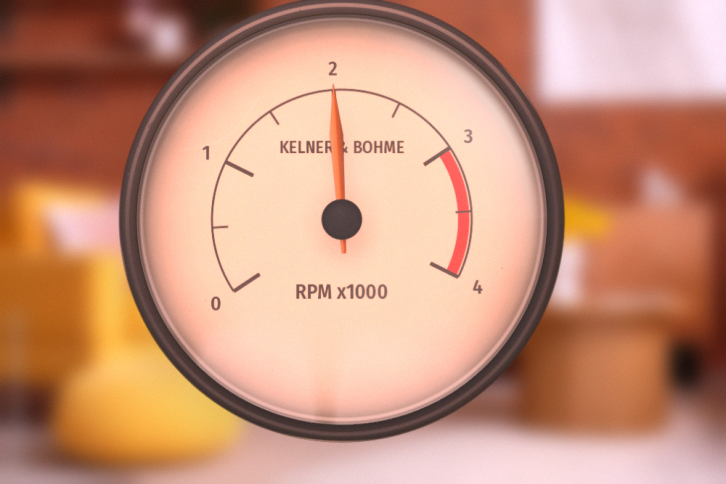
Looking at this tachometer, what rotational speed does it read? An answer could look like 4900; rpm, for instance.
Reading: 2000; rpm
